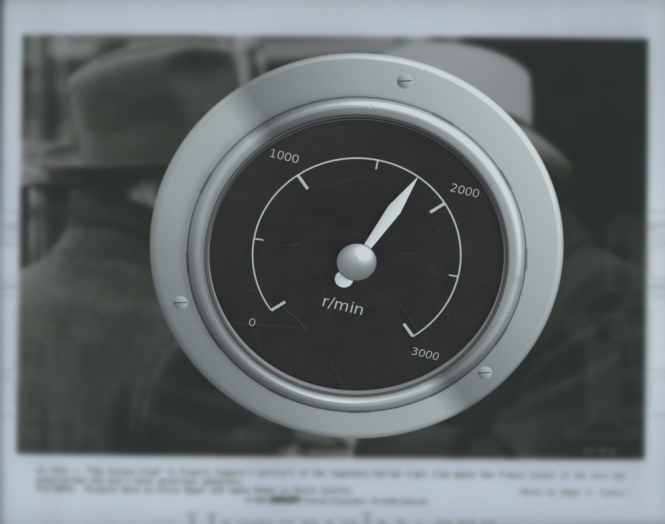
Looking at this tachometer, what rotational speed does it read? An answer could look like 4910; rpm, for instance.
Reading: 1750; rpm
